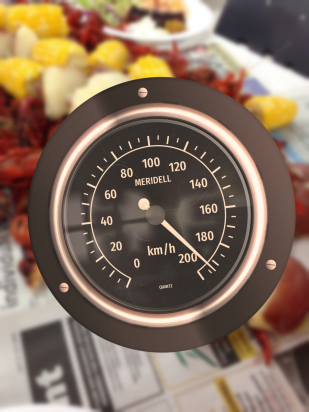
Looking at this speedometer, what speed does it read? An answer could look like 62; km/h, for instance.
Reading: 192.5; km/h
